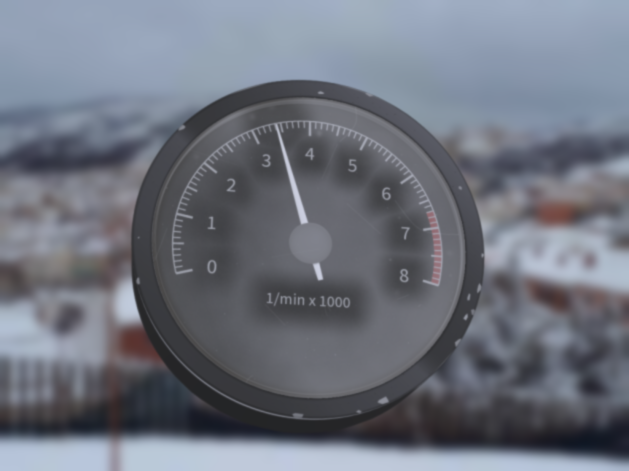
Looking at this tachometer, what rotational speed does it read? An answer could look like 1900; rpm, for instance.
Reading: 3400; rpm
